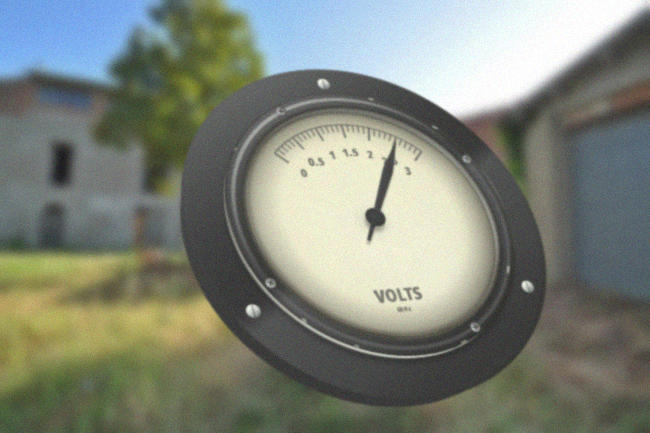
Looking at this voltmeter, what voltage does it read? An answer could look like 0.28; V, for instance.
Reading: 2.5; V
